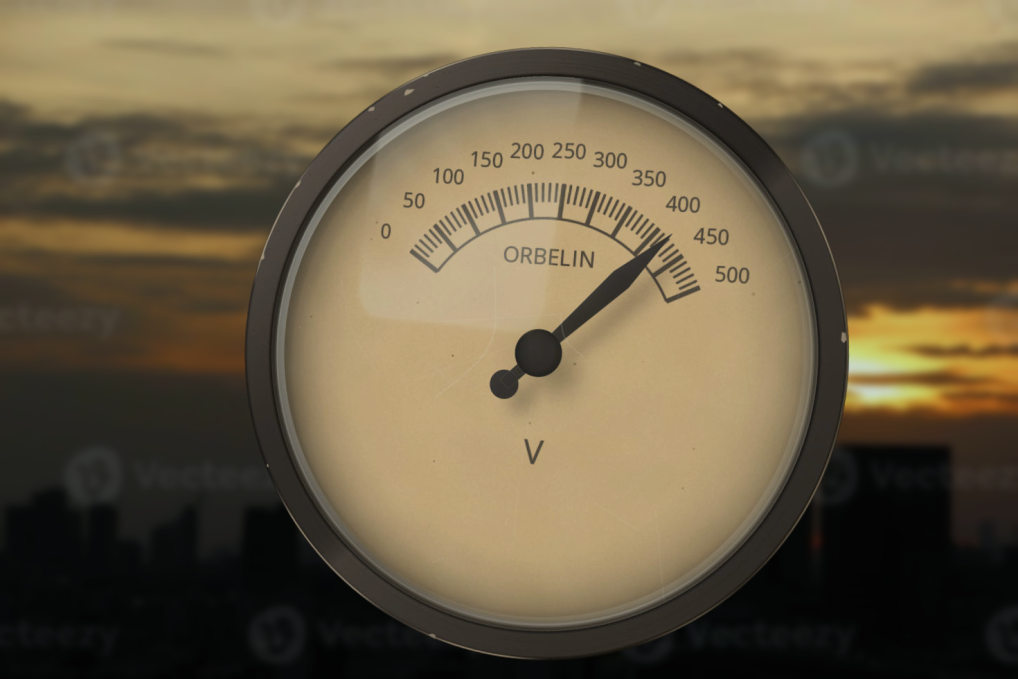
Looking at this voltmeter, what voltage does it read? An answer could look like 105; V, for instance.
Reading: 420; V
